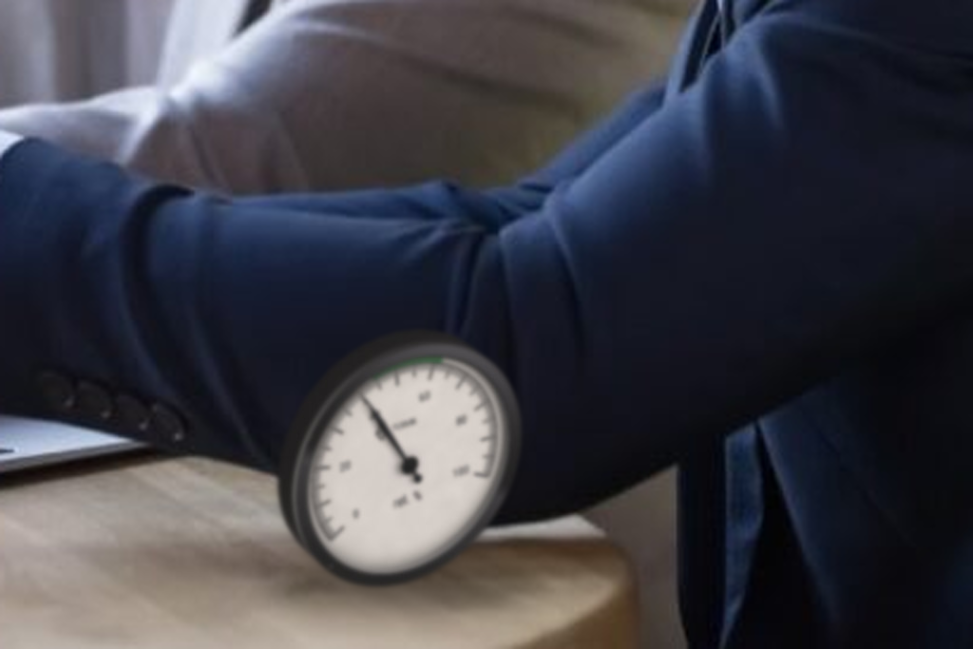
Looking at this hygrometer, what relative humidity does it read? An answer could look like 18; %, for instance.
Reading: 40; %
